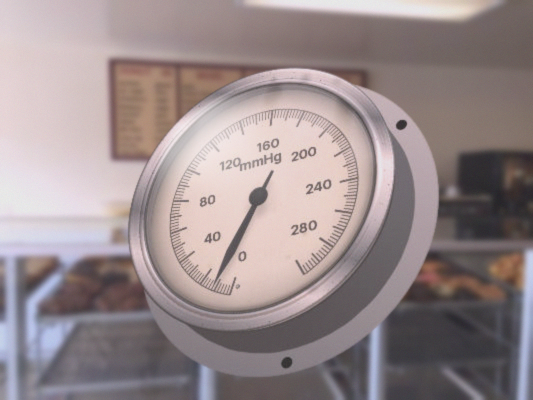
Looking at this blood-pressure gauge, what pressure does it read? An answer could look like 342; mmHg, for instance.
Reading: 10; mmHg
